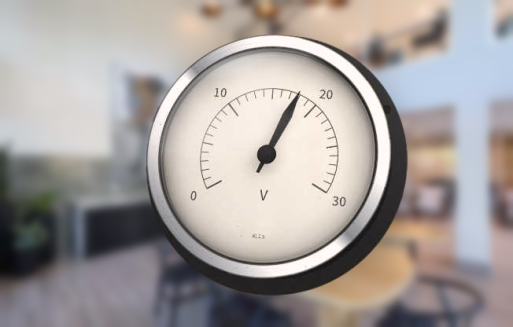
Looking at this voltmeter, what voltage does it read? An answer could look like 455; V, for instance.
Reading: 18; V
